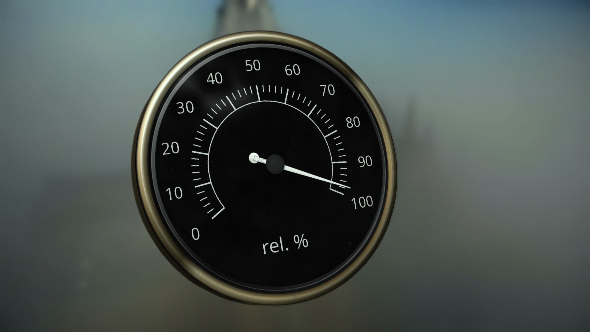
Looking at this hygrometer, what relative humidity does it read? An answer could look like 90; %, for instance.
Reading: 98; %
